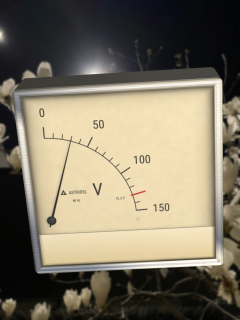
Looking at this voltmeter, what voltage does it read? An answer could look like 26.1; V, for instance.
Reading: 30; V
